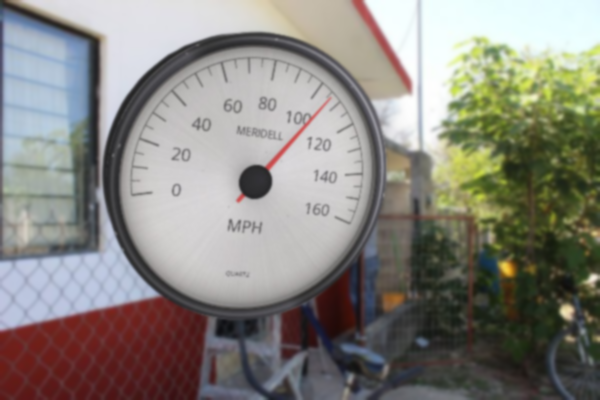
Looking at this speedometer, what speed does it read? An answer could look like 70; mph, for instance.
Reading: 105; mph
